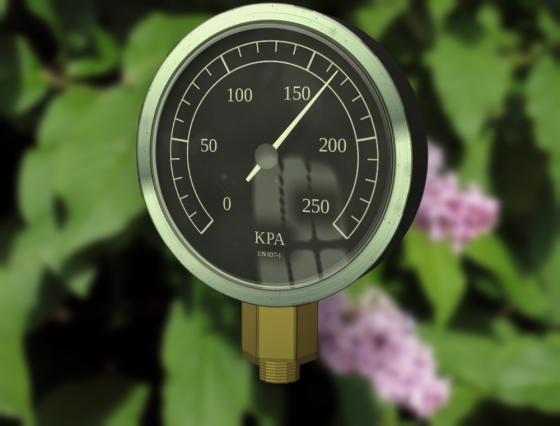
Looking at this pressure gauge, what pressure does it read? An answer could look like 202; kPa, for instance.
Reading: 165; kPa
